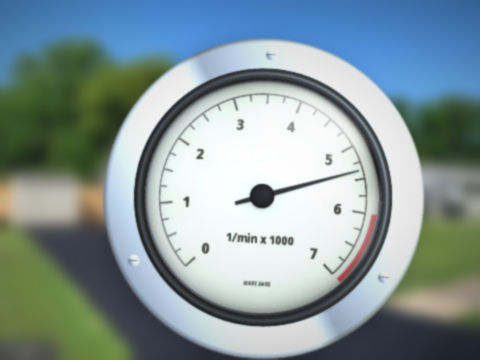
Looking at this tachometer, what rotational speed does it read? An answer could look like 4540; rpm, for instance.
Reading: 5375; rpm
